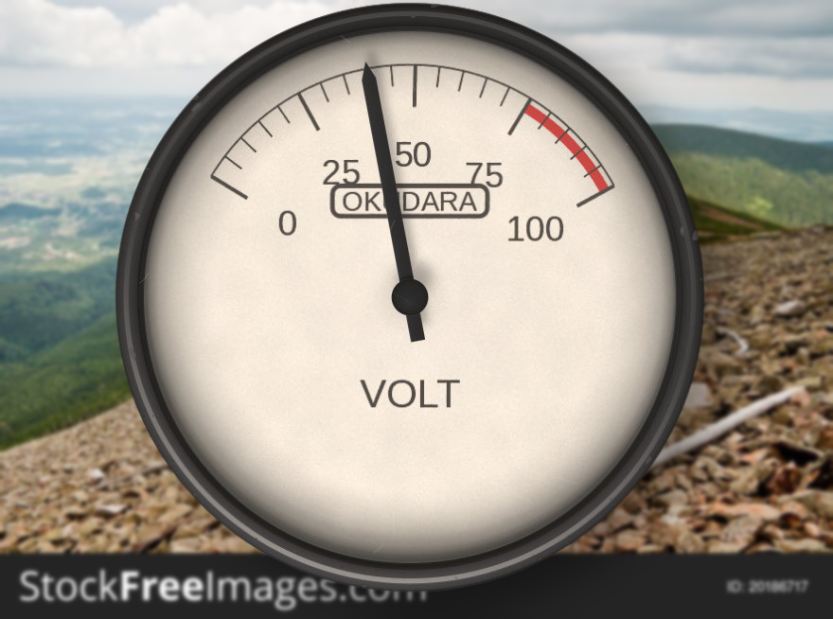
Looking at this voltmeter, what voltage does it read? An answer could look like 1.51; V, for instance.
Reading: 40; V
